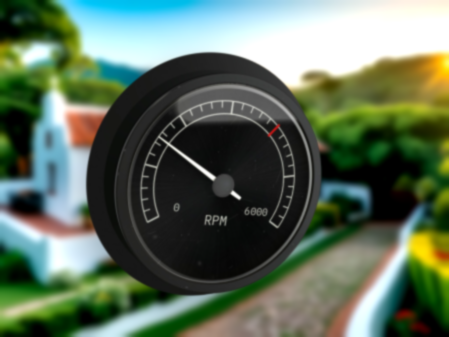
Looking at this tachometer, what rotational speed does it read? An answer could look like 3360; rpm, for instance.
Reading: 1500; rpm
